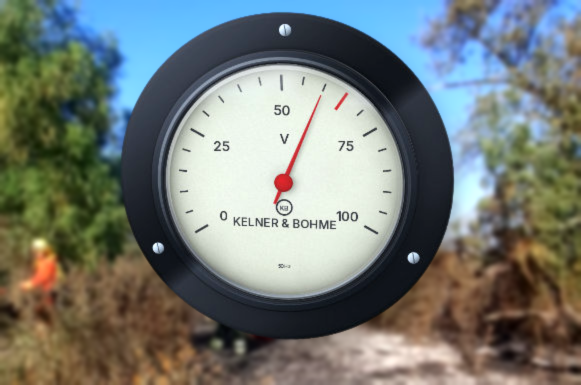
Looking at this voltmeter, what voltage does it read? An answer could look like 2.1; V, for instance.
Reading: 60; V
